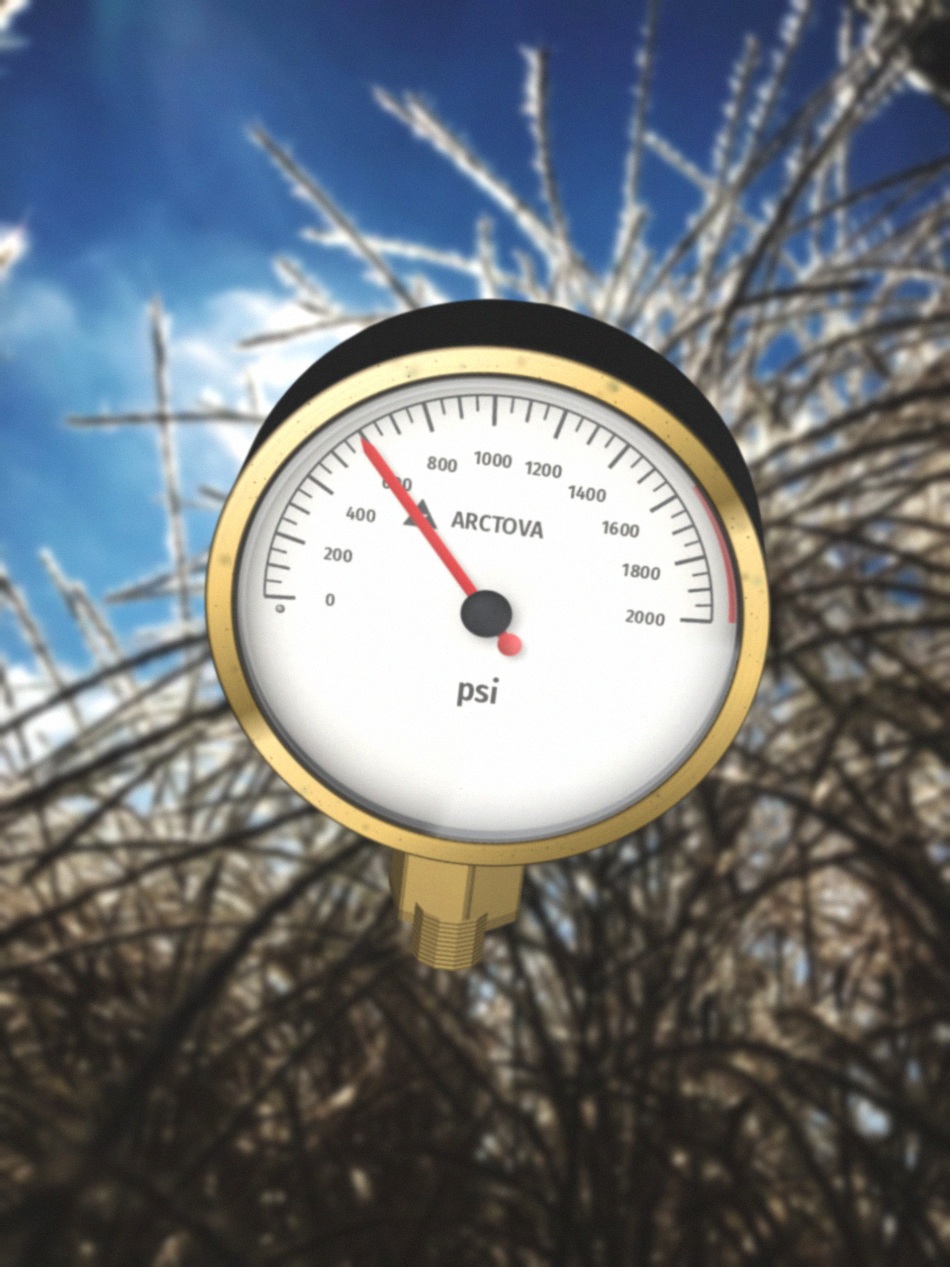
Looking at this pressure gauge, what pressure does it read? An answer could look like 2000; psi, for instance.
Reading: 600; psi
